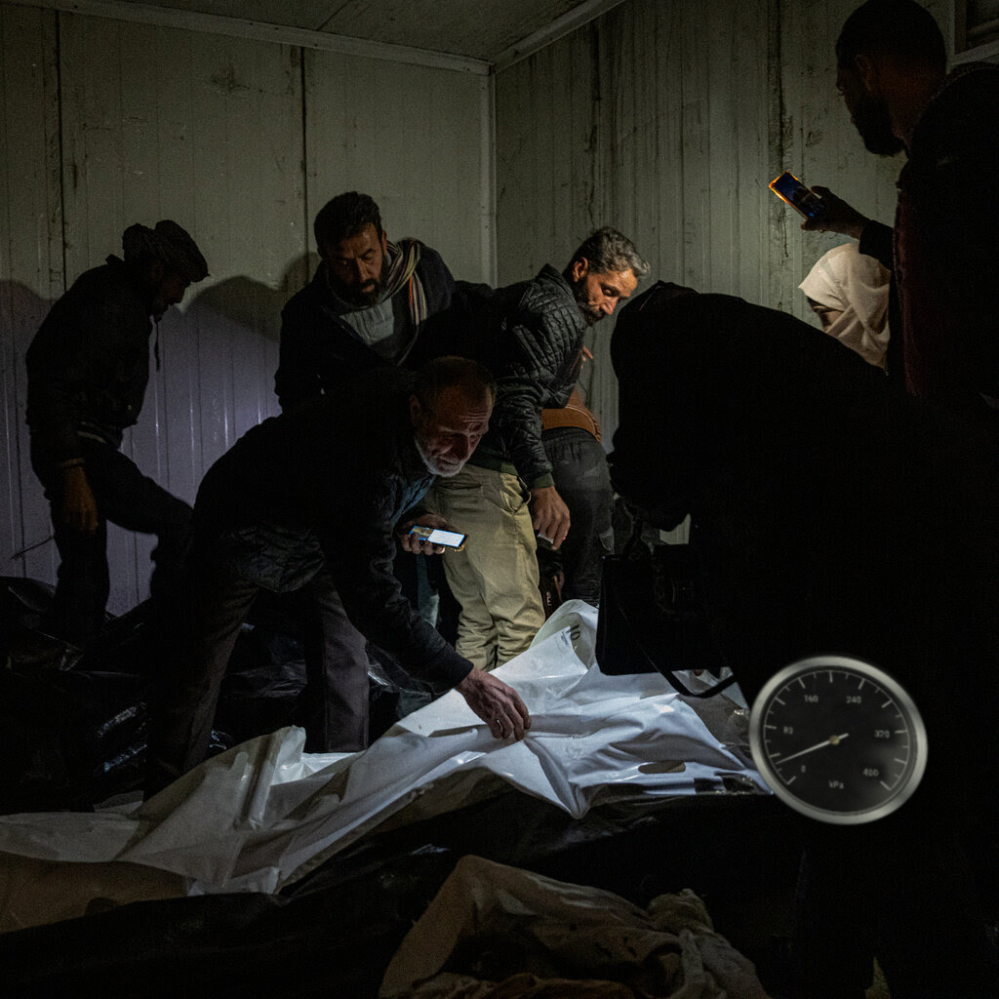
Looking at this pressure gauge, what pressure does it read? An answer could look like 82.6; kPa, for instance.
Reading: 30; kPa
